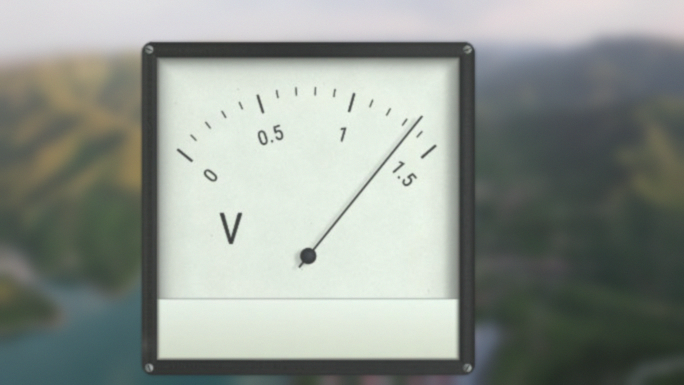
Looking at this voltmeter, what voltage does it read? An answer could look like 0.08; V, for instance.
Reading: 1.35; V
